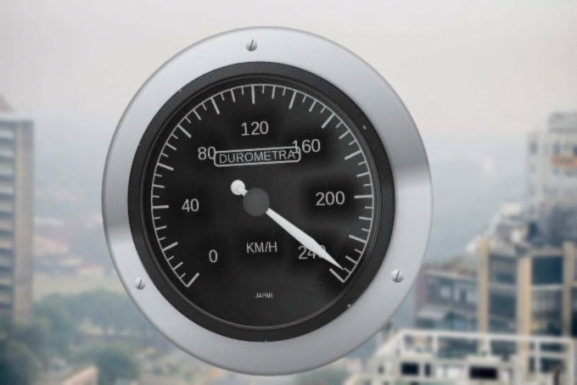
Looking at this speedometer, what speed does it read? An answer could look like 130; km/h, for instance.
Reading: 235; km/h
